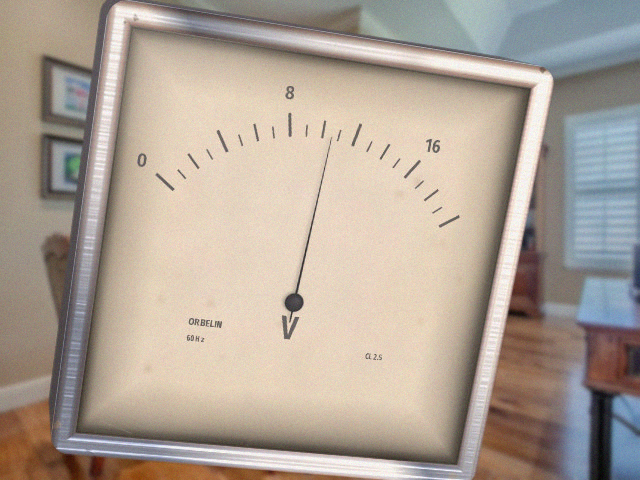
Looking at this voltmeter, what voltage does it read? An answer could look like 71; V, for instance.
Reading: 10.5; V
